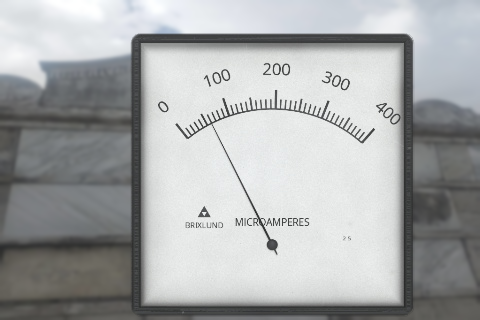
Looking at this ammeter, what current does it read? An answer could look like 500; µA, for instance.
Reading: 60; µA
